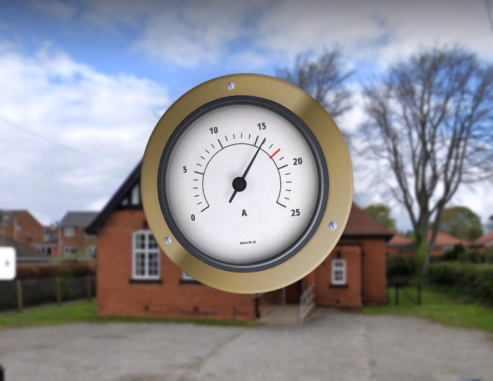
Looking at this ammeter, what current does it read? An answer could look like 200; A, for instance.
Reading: 16; A
